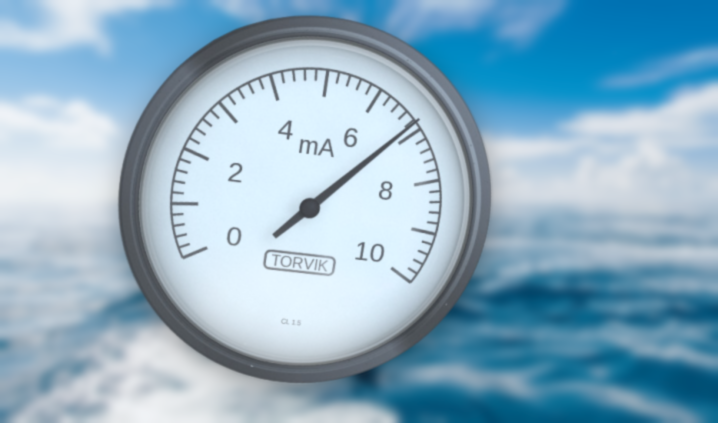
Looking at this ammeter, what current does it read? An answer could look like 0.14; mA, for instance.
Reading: 6.8; mA
